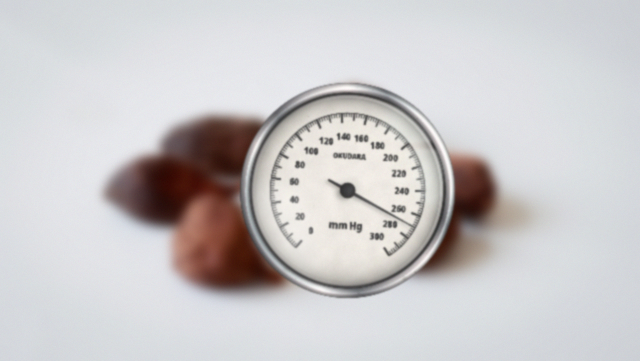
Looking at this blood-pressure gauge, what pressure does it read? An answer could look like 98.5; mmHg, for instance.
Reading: 270; mmHg
